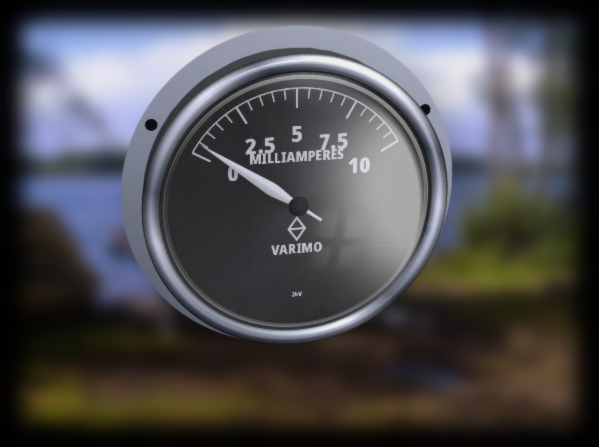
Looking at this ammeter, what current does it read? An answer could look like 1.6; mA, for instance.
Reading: 0.5; mA
